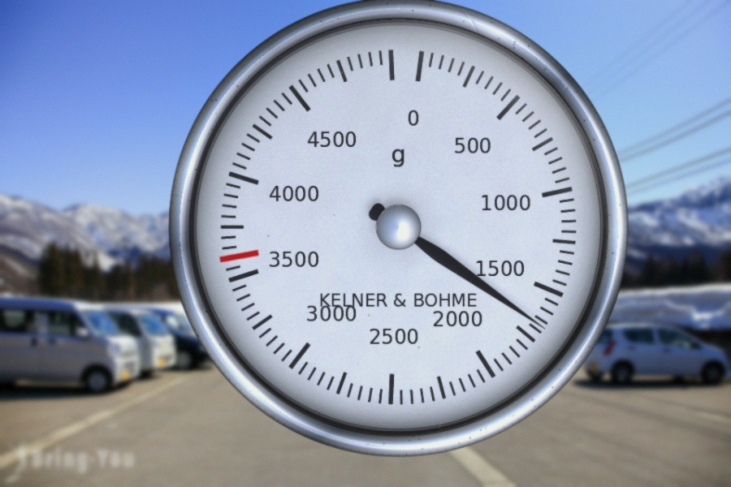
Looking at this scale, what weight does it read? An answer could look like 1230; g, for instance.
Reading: 1675; g
